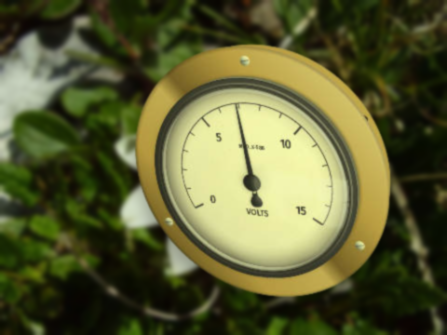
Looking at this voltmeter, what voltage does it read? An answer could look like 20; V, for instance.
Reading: 7; V
